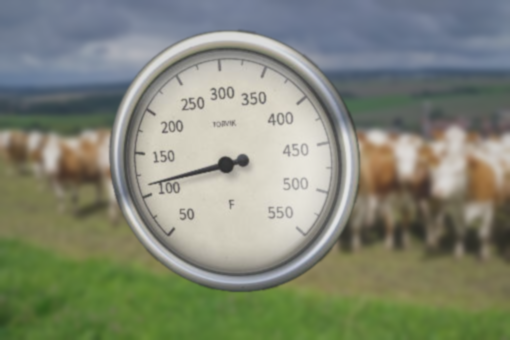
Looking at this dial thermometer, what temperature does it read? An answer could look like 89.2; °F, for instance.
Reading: 112.5; °F
